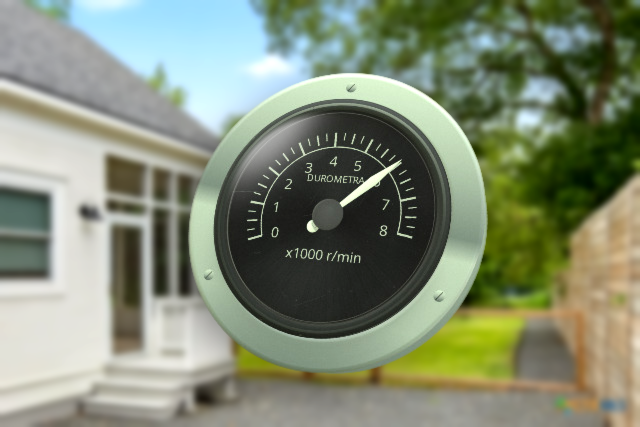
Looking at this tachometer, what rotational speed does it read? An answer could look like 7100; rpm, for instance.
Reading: 6000; rpm
